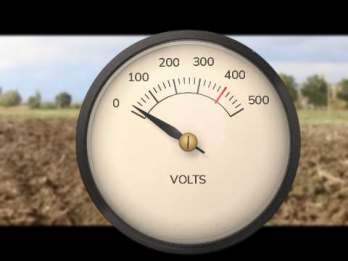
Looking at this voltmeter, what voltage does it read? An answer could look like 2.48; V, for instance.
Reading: 20; V
